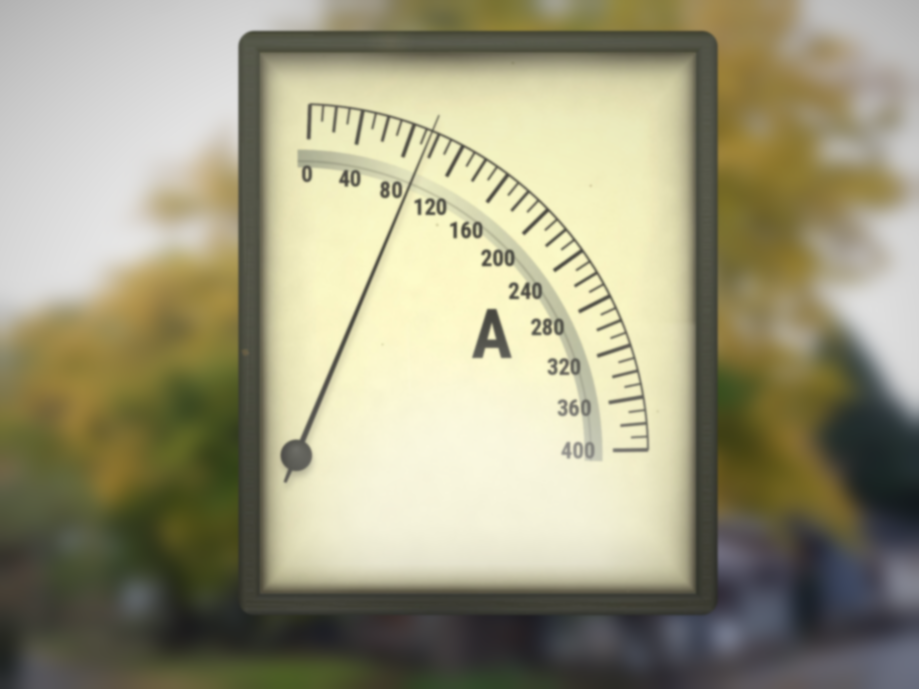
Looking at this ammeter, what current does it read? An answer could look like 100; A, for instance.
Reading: 95; A
